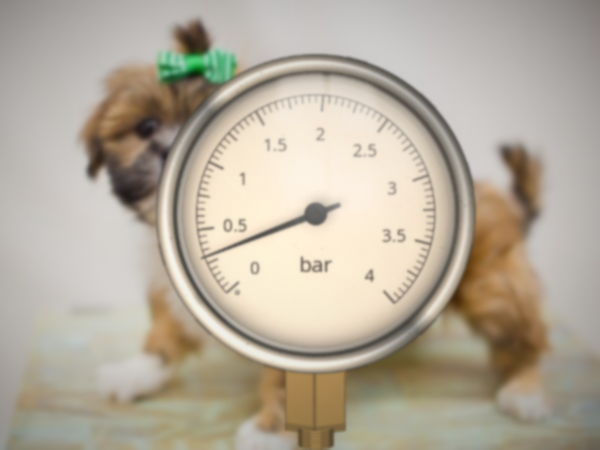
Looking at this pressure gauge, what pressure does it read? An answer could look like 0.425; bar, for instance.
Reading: 0.3; bar
